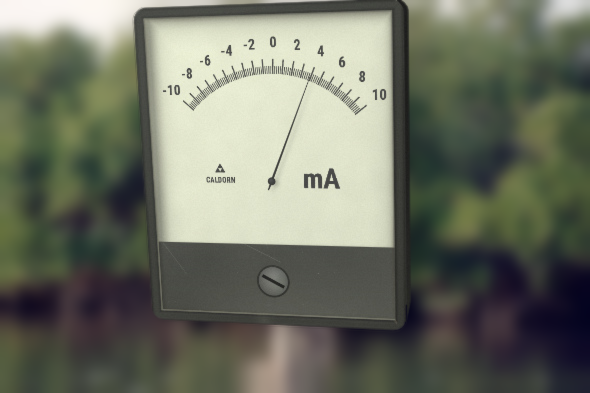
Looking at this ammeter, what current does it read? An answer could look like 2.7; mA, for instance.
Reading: 4; mA
